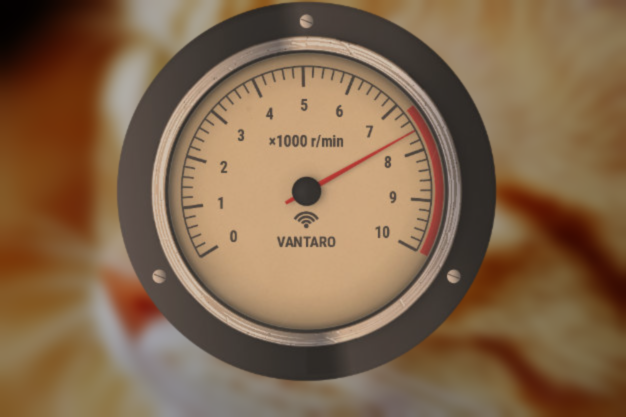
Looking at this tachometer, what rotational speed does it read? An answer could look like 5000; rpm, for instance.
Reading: 7600; rpm
